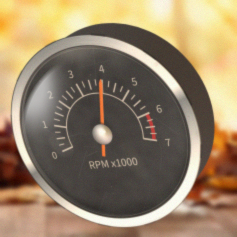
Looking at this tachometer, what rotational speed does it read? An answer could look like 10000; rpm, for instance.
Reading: 4000; rpm
